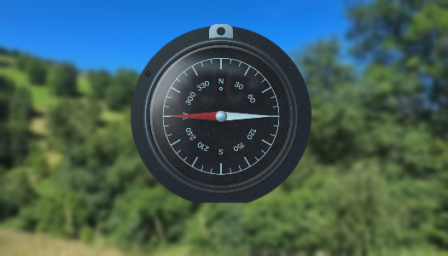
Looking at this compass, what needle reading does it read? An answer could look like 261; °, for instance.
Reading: 270; °
